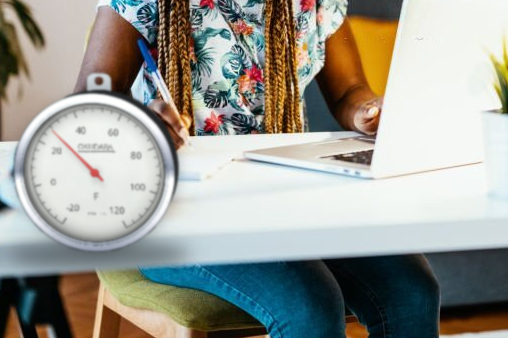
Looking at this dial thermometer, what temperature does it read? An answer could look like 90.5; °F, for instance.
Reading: 28; °F
